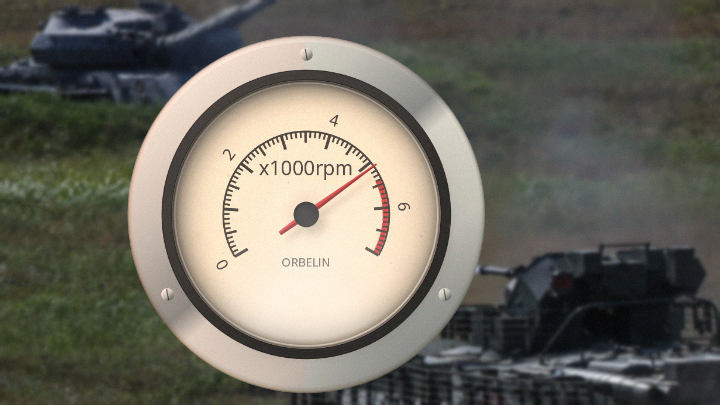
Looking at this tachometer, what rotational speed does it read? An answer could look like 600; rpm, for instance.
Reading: 5100; rpm
